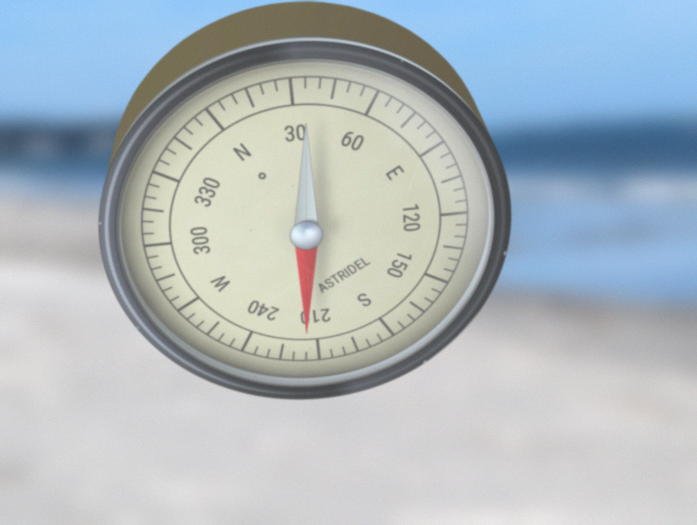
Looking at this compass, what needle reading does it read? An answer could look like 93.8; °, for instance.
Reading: 215; °
